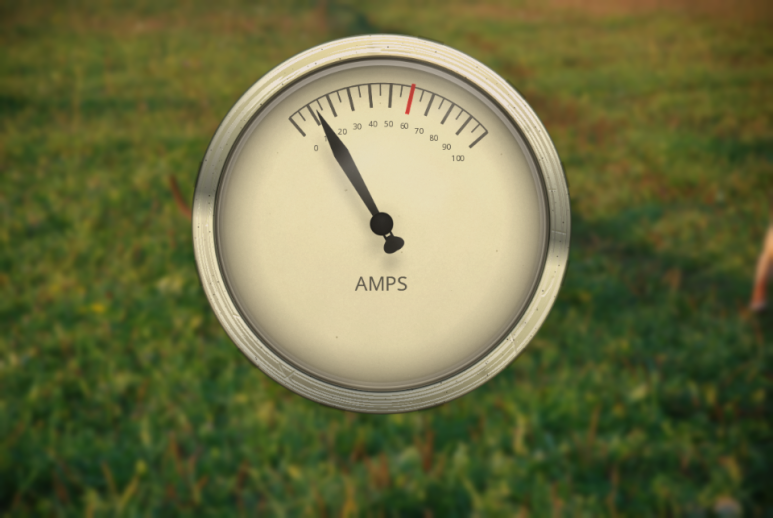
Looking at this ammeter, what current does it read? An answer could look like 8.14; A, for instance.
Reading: 12.5; A
